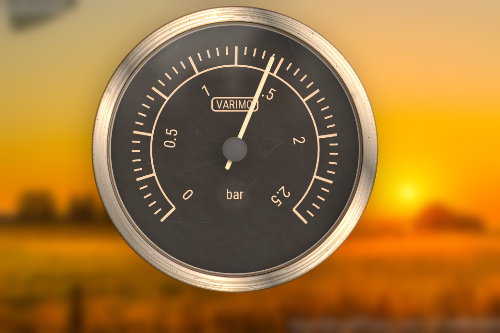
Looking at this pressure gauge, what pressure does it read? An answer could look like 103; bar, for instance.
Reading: 1.45; bar
